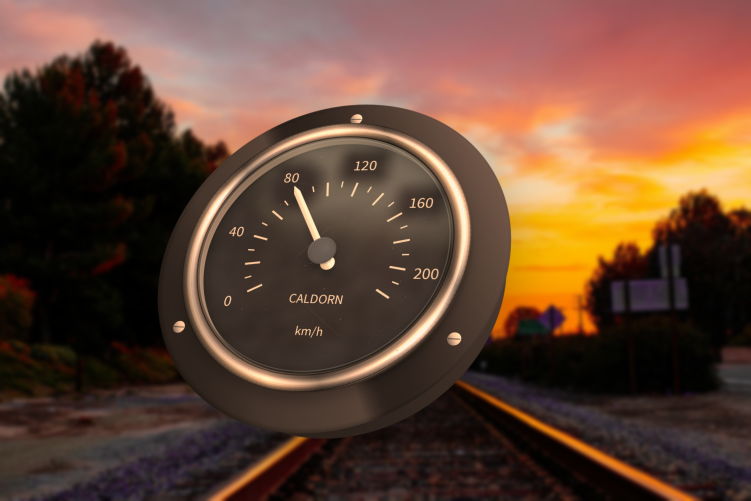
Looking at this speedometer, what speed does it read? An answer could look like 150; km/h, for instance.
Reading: 80; km/h
